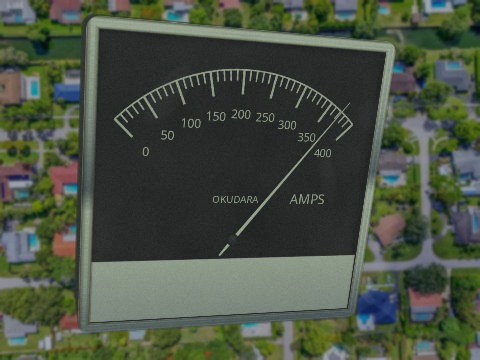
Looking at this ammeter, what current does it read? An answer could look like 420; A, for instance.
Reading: 370; A
